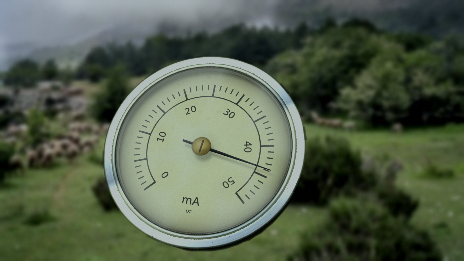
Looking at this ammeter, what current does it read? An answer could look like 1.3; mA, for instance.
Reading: 44; mA
